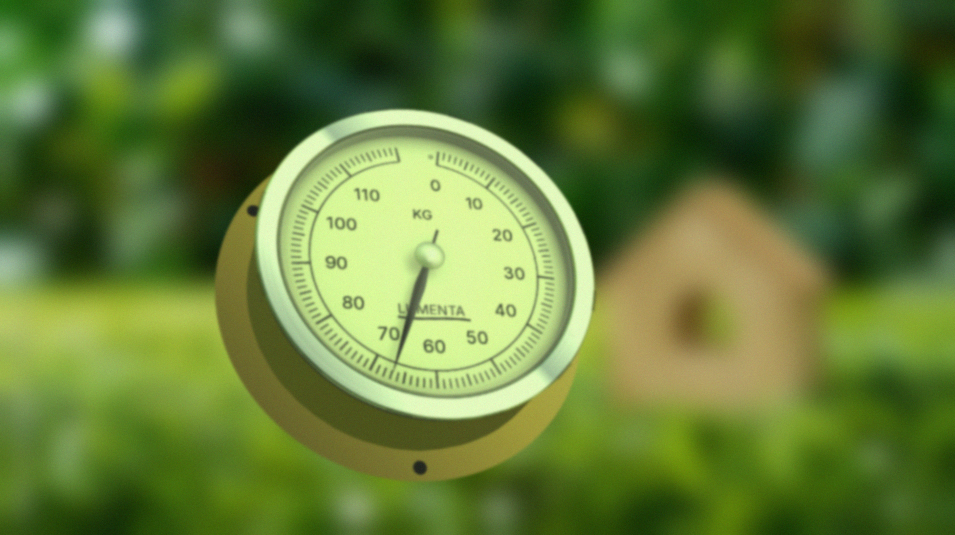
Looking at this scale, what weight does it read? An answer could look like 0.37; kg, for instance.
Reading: 67; kg
